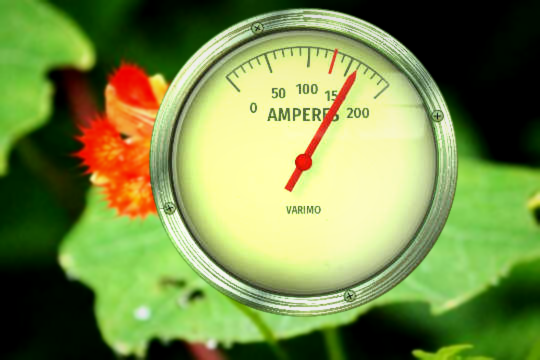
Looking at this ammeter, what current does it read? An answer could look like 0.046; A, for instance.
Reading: 160; A
